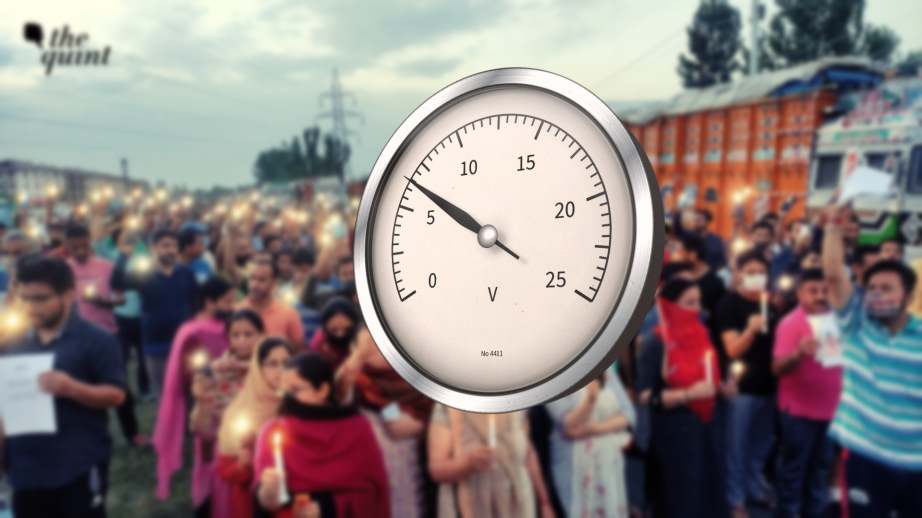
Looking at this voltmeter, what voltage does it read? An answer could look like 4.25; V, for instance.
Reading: 6.5; V
